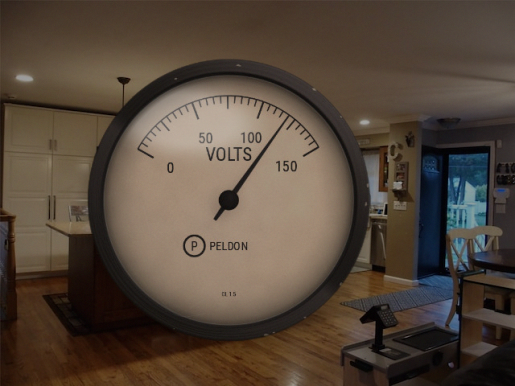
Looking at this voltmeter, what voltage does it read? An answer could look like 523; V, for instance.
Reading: 120; V
